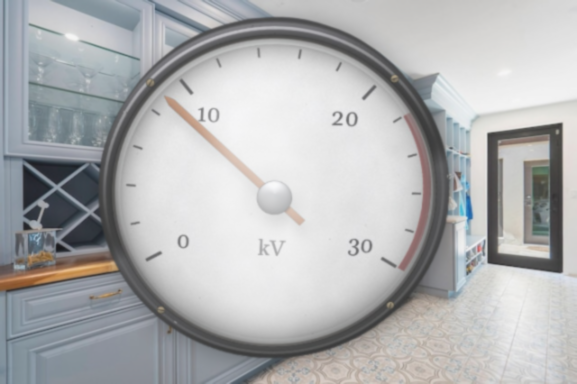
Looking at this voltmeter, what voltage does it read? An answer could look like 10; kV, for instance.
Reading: 9; kV
